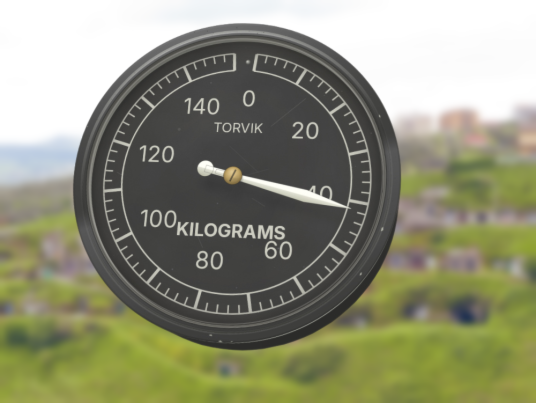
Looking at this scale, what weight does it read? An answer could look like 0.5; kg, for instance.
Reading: 42; kg
